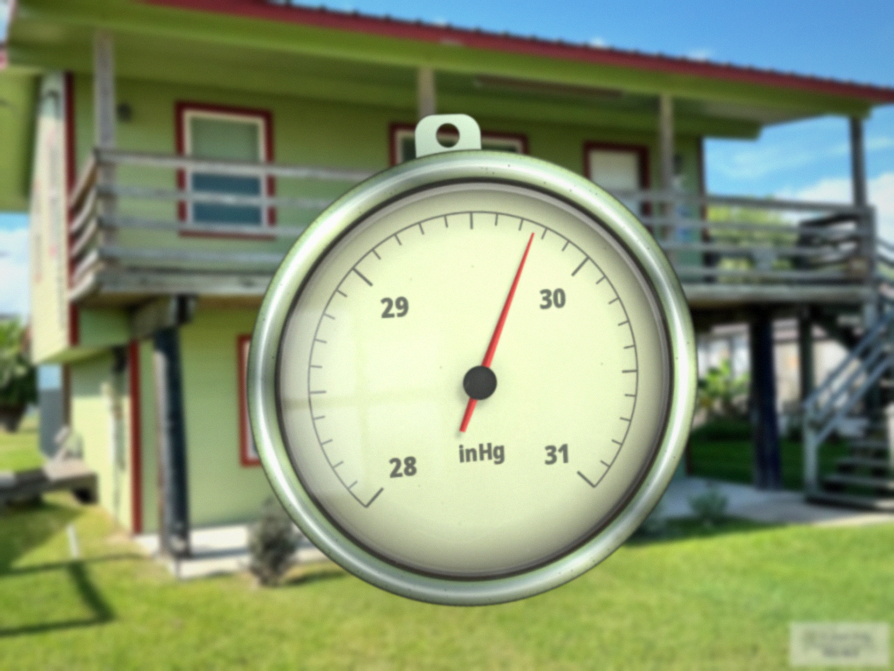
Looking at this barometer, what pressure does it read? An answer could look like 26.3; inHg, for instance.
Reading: 29.75; inHg
